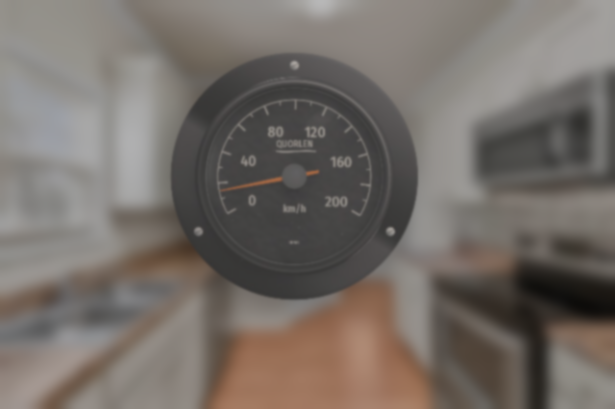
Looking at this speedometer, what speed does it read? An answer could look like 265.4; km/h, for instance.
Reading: 15; km/h
